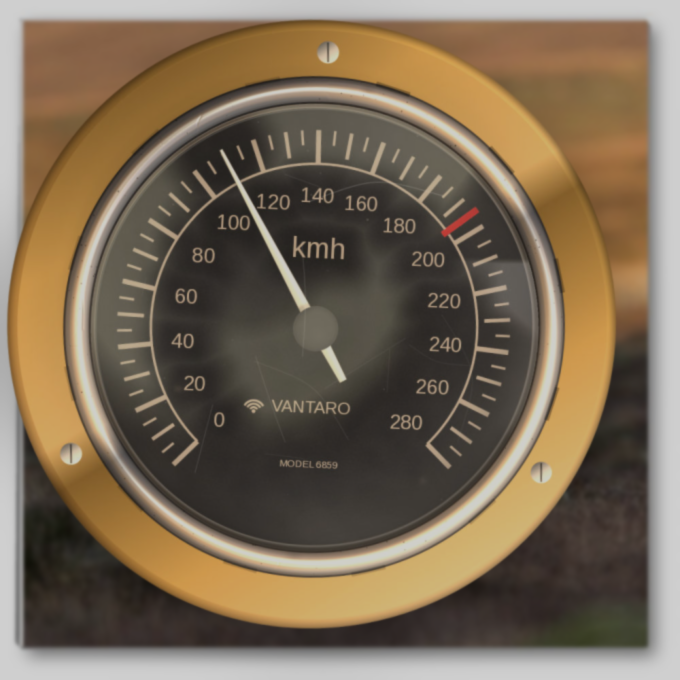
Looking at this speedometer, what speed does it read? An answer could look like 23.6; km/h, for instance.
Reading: 110; km/h
